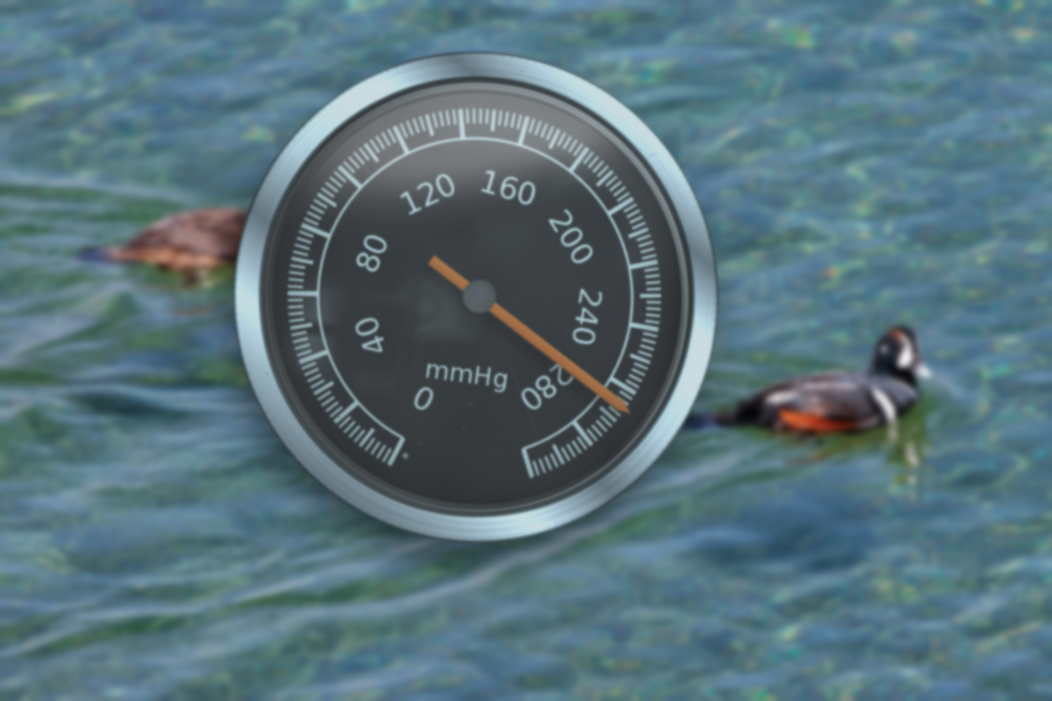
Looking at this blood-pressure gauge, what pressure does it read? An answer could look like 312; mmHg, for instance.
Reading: 266; mmHg
